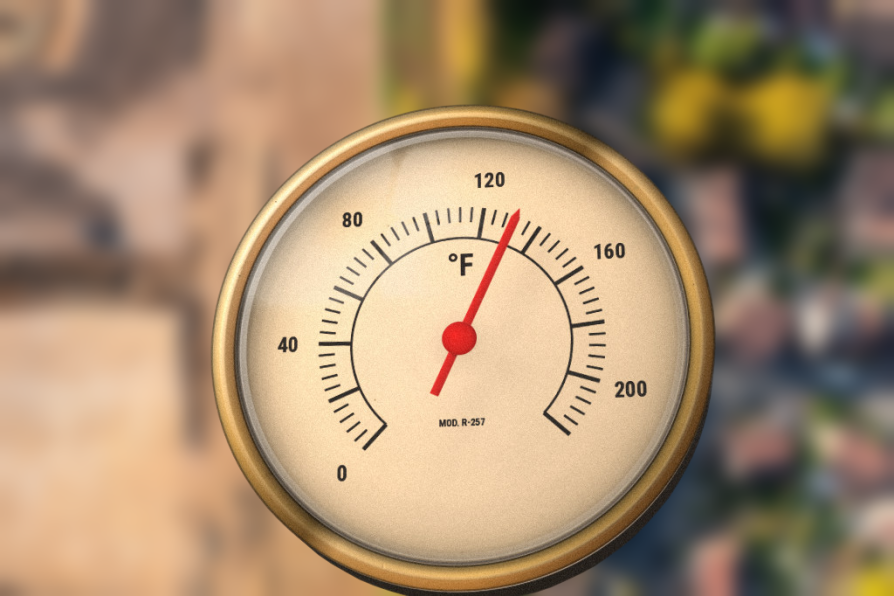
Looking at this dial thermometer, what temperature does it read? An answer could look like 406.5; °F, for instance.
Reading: 132; °F
